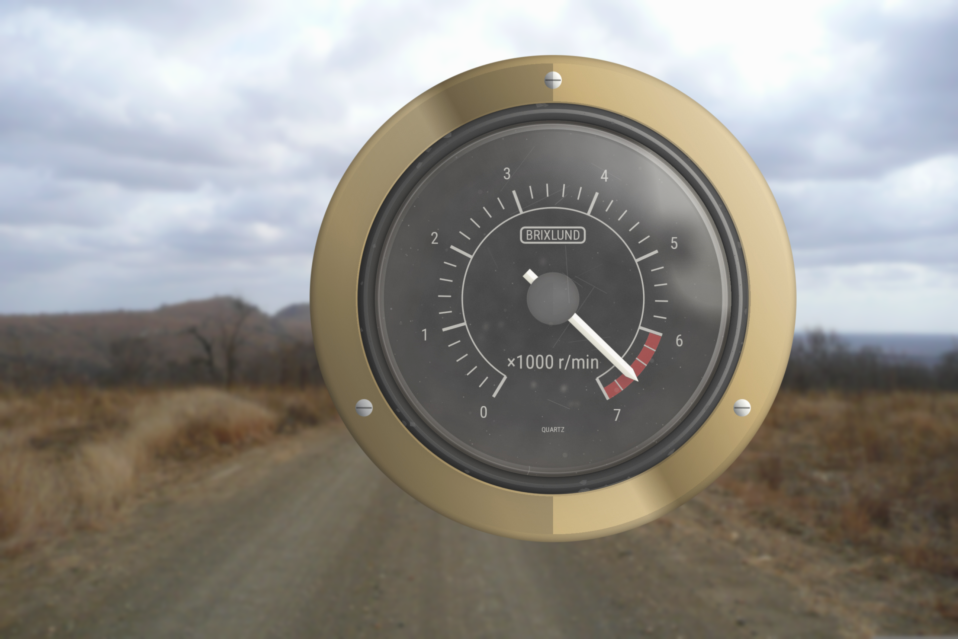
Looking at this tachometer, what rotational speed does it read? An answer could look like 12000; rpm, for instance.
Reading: 6600; rpm
